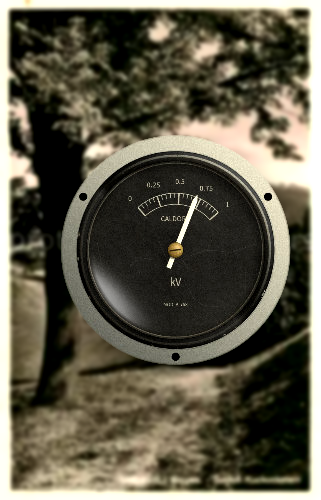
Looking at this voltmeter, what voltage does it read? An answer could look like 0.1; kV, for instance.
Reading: 0.7; kV
